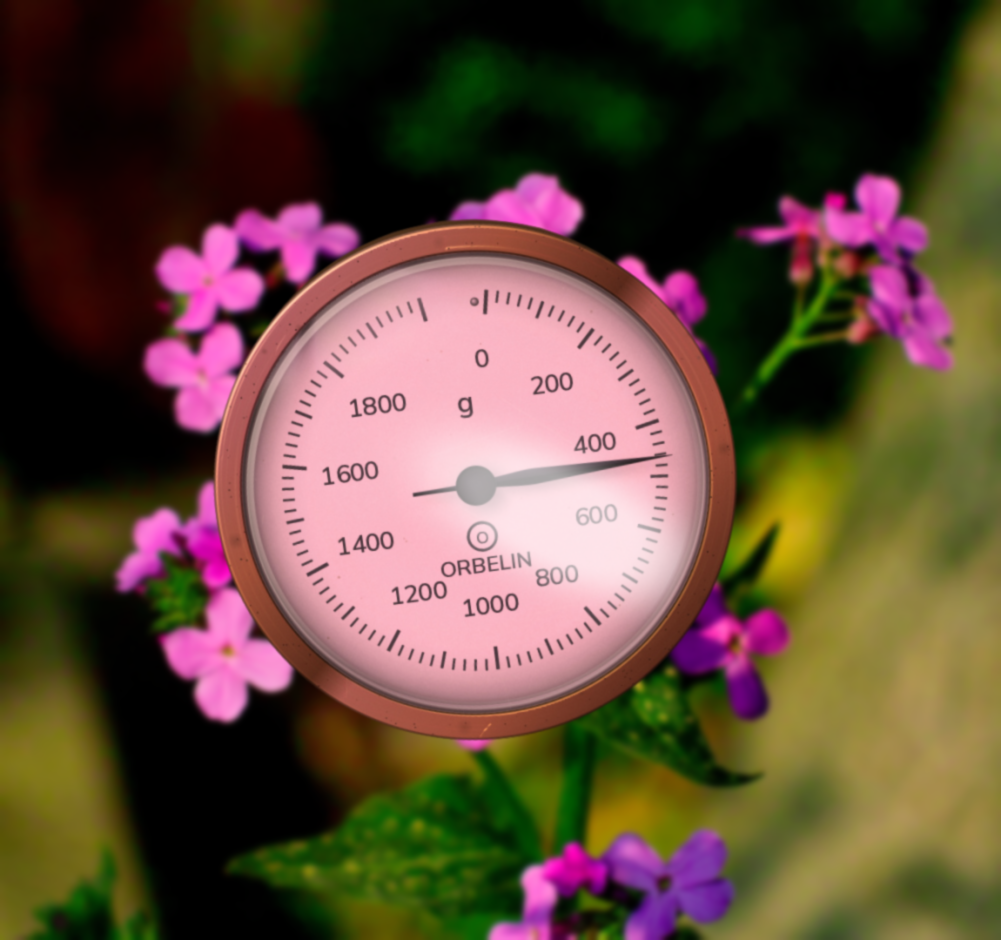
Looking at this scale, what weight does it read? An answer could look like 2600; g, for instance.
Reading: 460; g
